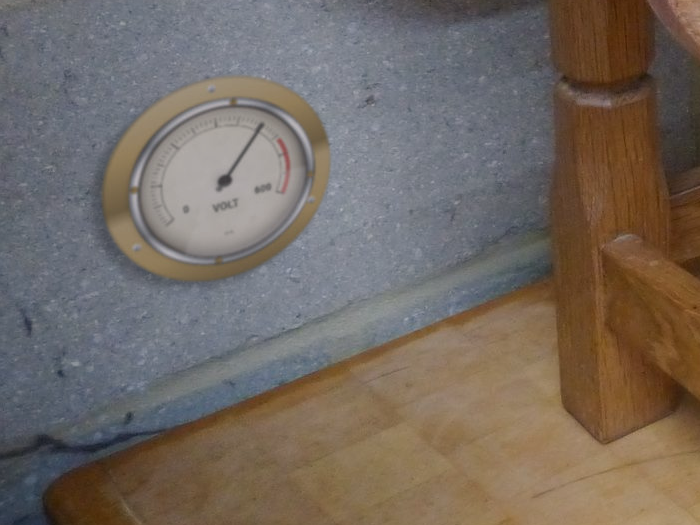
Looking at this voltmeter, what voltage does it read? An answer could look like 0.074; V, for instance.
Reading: 400; V
